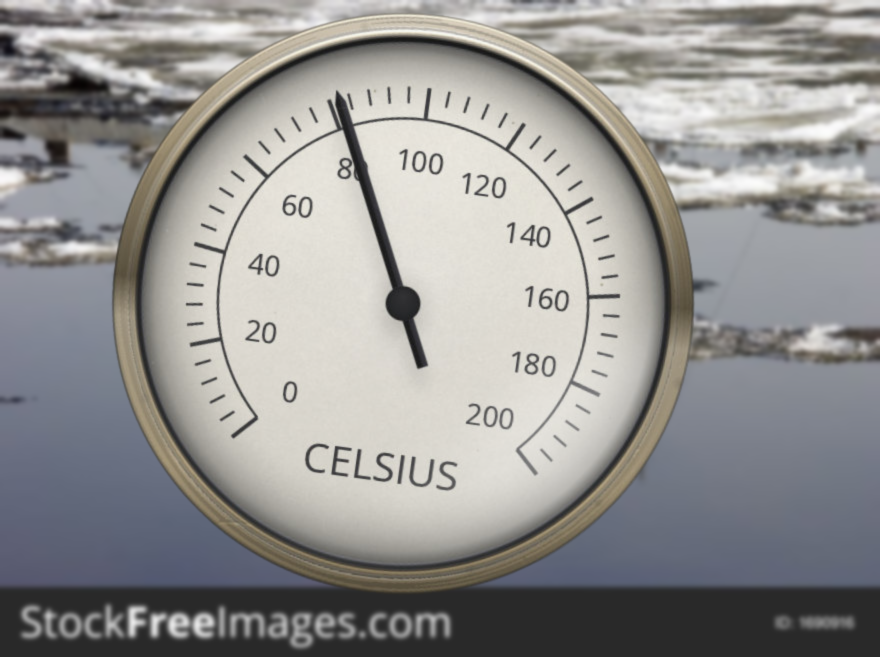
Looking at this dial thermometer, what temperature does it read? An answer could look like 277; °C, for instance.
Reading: 82; °C
